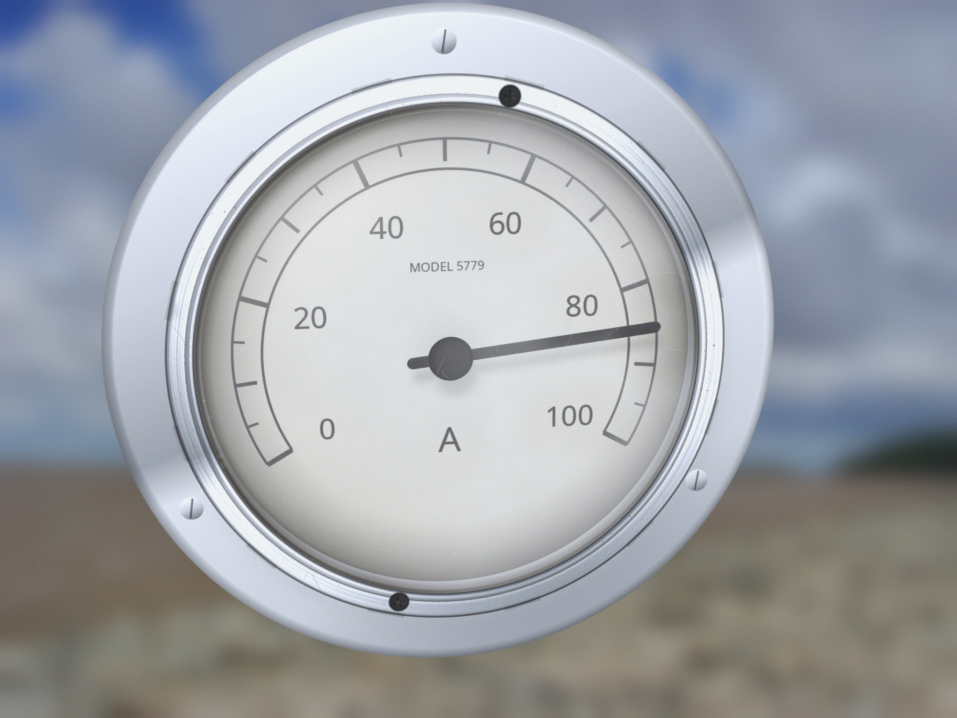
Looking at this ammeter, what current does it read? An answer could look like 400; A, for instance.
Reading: 85; A
